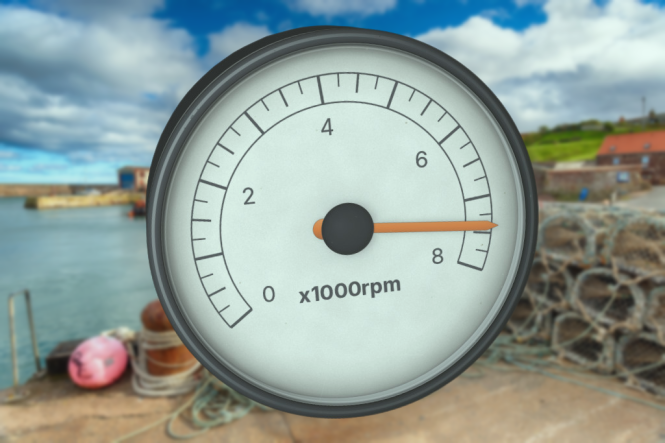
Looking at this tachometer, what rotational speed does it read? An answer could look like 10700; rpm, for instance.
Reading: 7375; rpm
